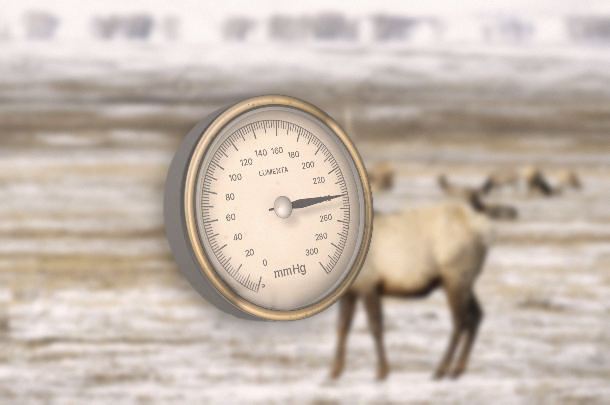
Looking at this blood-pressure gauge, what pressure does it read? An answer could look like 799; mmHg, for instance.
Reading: 240; mmHg
